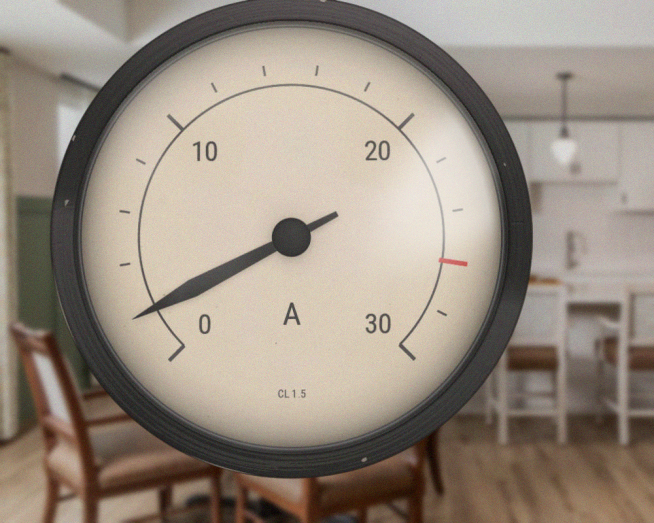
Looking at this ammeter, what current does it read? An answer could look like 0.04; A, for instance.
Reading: 2; A
